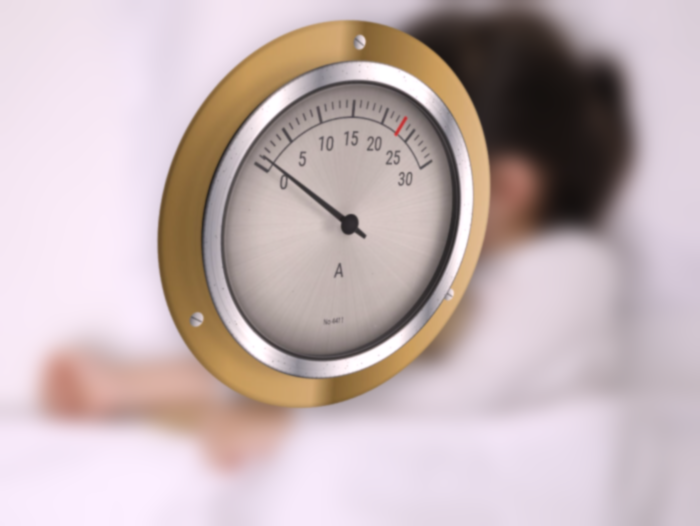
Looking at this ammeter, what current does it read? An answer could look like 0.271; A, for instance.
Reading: 1; A
